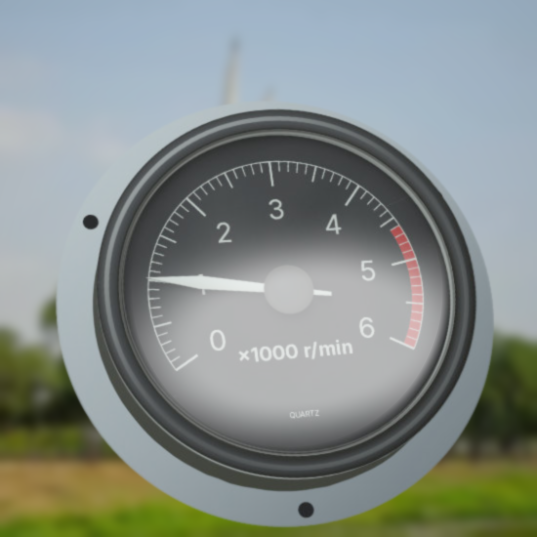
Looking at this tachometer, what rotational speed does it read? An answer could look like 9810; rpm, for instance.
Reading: 1000; rpm
